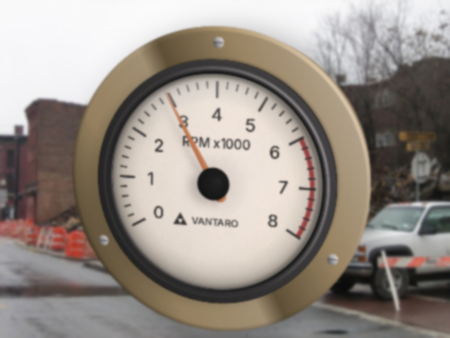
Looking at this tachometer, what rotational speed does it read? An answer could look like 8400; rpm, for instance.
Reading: 3000; rpm
